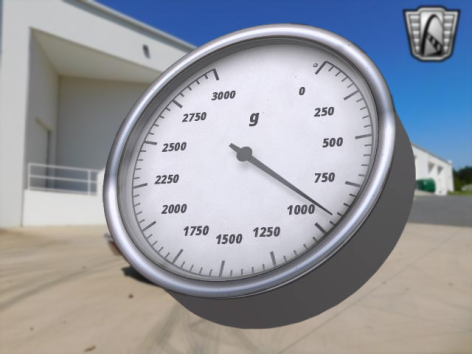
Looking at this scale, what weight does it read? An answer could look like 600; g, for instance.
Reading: 925; g
